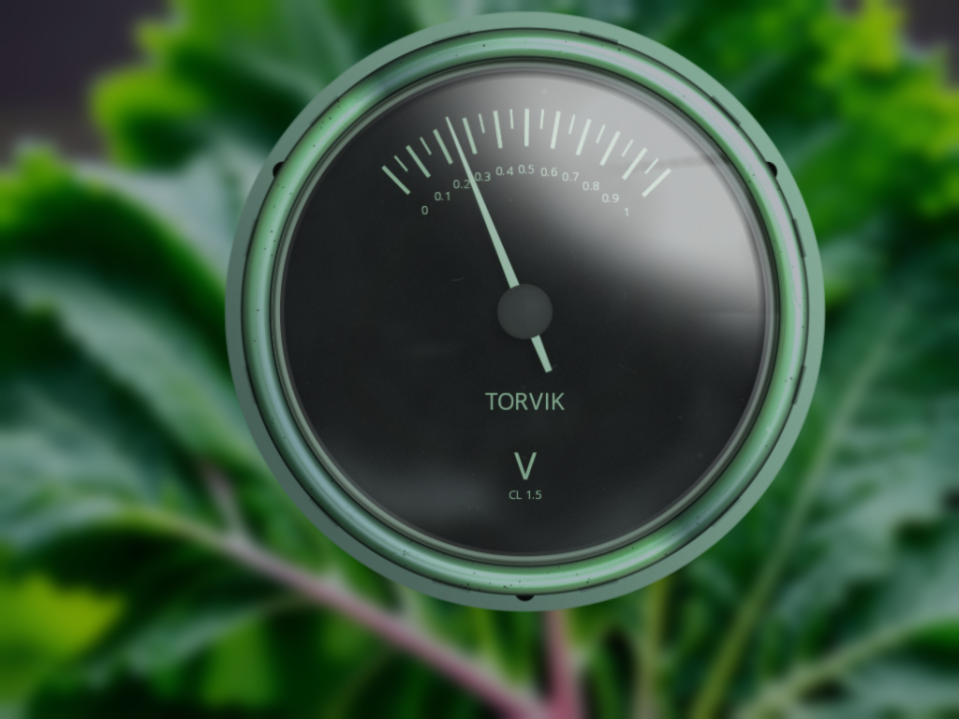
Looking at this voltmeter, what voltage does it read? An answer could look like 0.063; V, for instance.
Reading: 0.25; V
